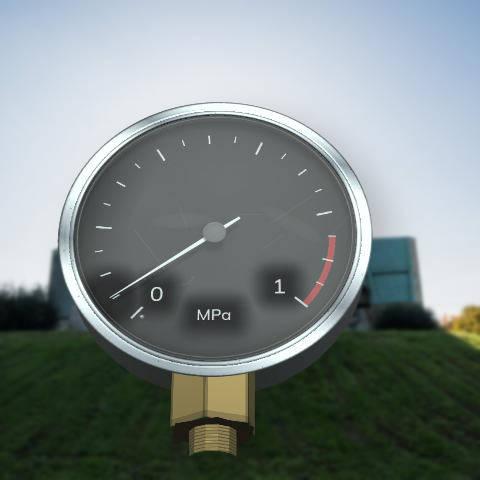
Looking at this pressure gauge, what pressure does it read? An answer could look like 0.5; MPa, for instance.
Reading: 0.05; MPa
